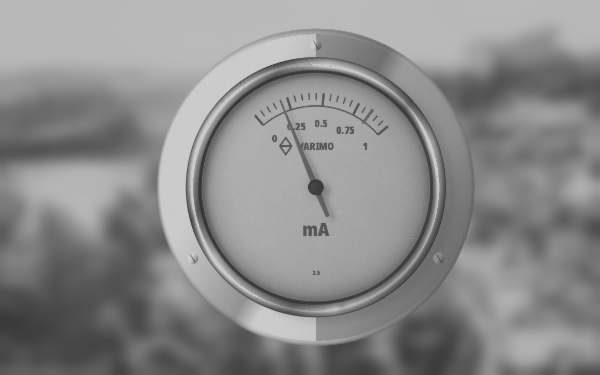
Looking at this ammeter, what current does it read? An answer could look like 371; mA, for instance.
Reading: 0.2; mA
